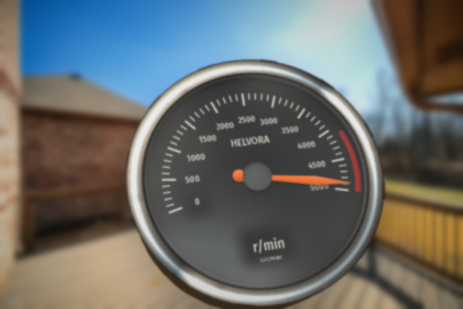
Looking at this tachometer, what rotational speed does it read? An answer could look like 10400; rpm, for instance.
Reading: 4900; rpm
